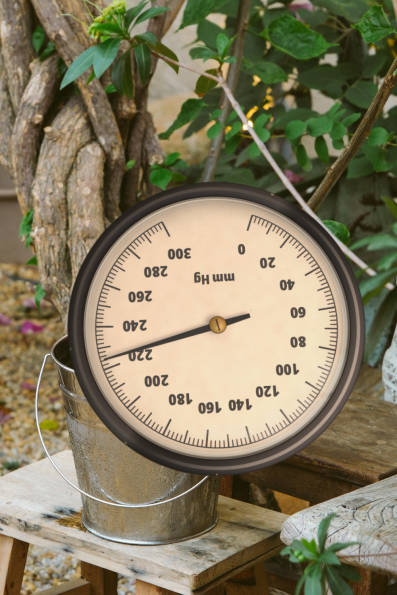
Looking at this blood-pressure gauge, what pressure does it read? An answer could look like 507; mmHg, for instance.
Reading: 224; mmHg
